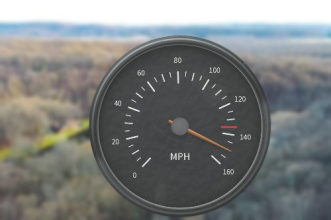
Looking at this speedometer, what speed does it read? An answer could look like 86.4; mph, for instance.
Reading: 150; mph
